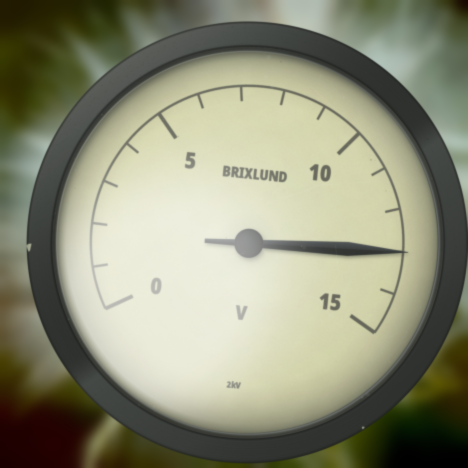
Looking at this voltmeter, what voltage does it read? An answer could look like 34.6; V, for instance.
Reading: 13; V
